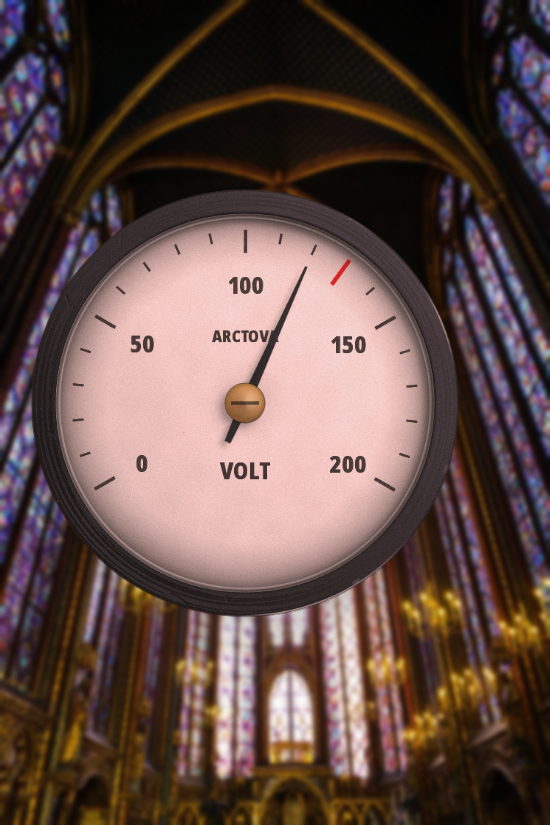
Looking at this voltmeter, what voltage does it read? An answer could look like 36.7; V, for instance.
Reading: 120; V
